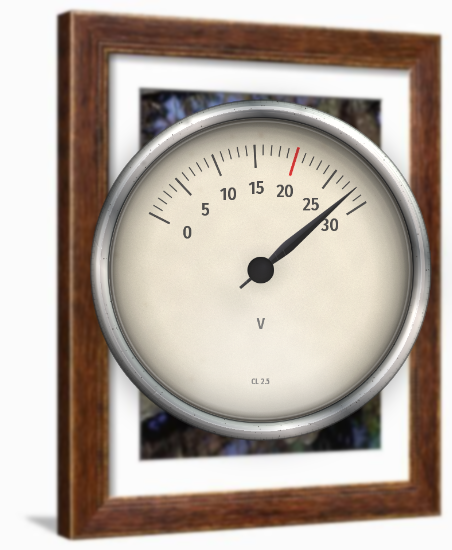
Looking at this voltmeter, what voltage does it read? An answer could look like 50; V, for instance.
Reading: 28; V
